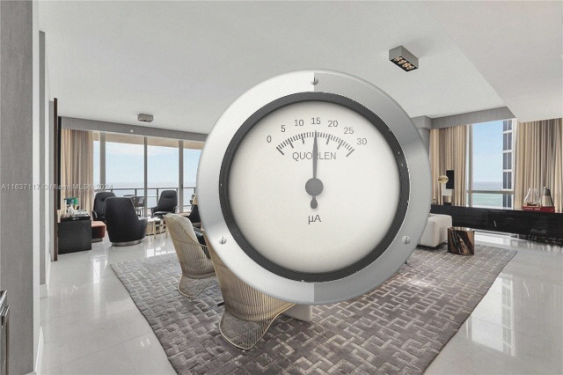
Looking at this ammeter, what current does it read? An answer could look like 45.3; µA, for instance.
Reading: 15; µA
